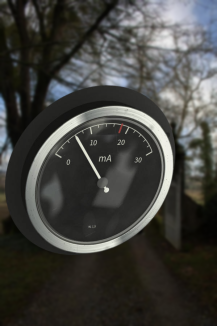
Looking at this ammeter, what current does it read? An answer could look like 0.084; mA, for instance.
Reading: 6; mA
